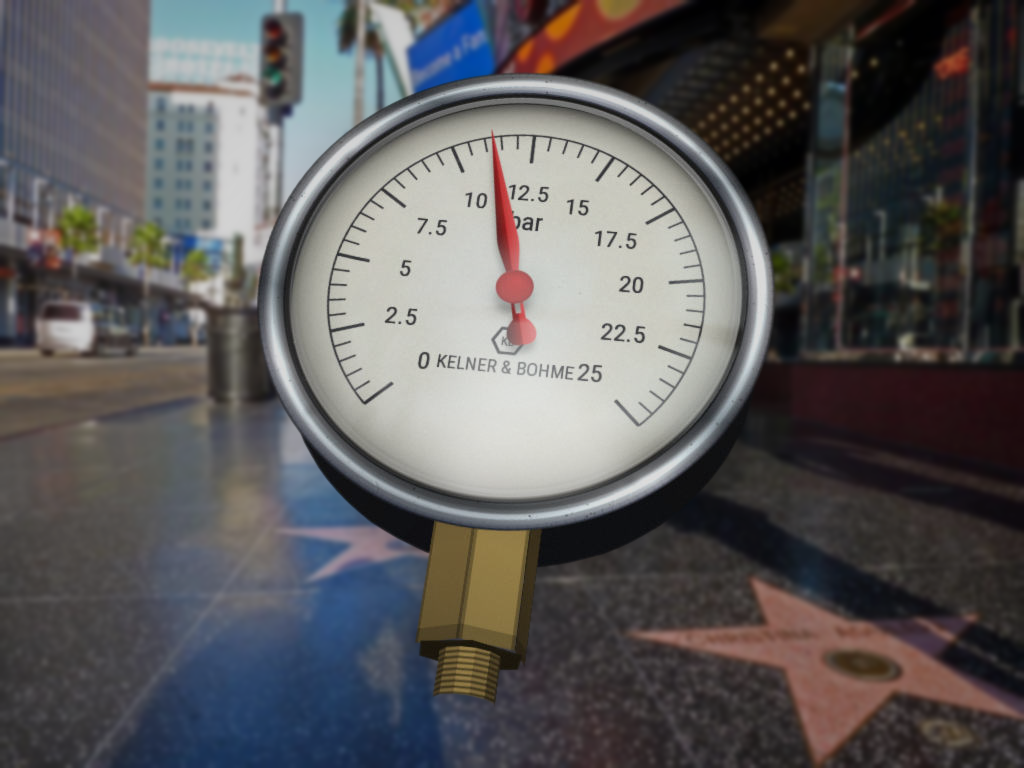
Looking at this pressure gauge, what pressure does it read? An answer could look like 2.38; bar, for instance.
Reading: 11.25; bar
